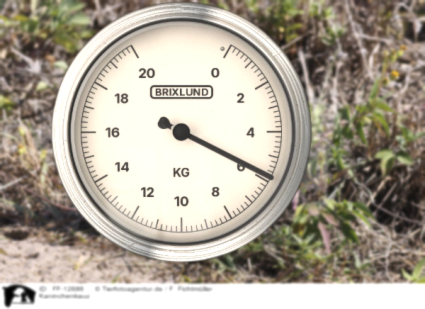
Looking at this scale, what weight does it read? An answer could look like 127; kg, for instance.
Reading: 5.8; kg
